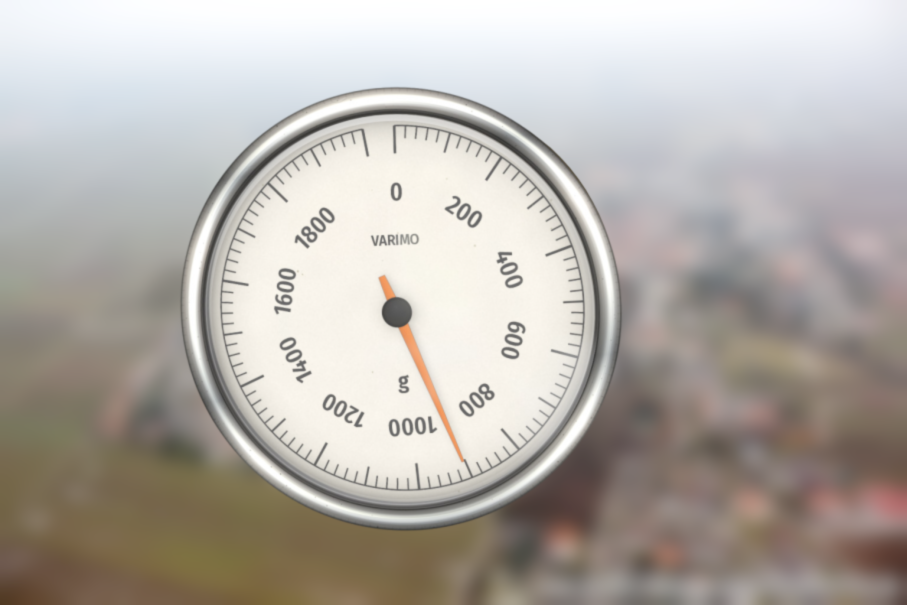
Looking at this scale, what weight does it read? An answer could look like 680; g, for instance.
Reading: 900; g
